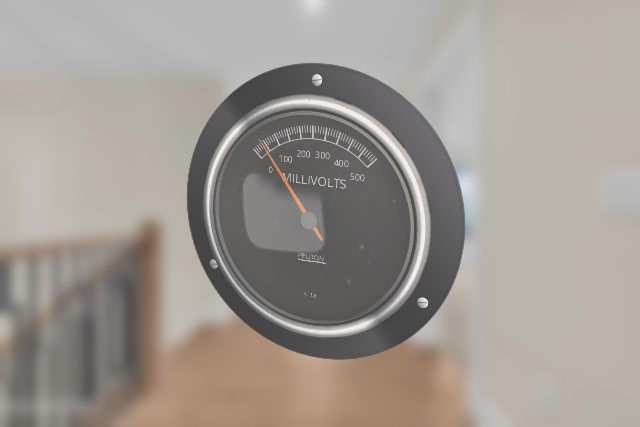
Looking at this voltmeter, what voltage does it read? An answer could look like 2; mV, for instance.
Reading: 50; mV
